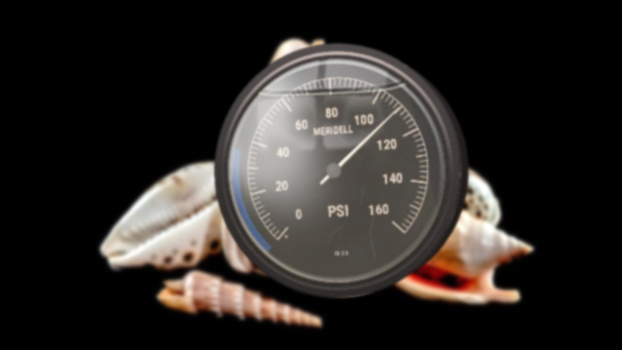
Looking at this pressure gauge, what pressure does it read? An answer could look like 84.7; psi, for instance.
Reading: 110; psi
